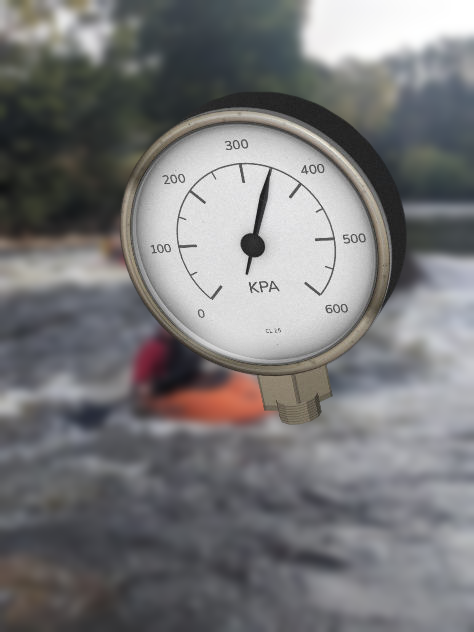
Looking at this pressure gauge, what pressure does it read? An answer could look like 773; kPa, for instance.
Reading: 350; kPa
